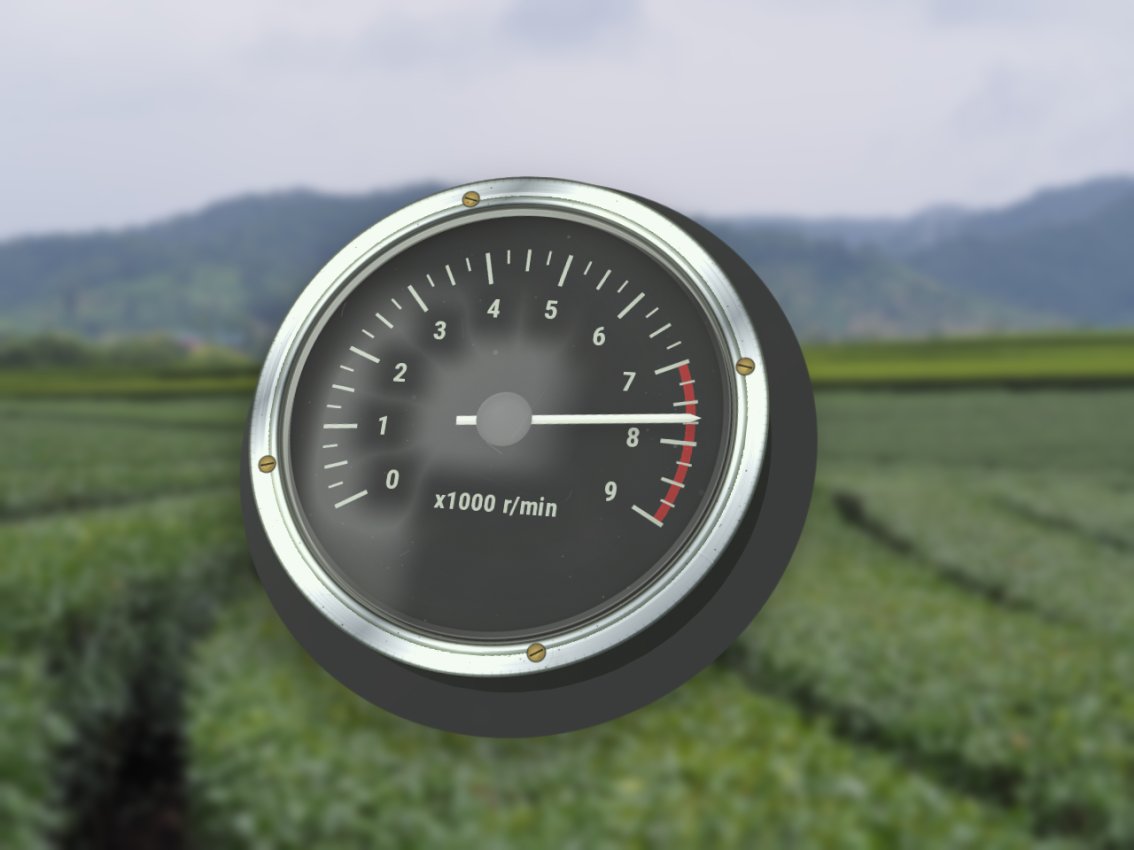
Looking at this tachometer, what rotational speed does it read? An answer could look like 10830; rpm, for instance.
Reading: 7750; rpm
